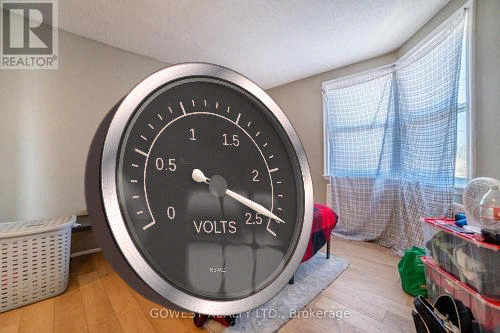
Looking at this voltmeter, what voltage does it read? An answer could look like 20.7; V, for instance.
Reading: 2.4; V
